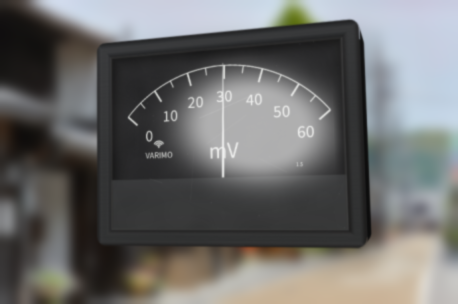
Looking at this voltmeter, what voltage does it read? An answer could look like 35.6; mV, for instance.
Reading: 30; mV
